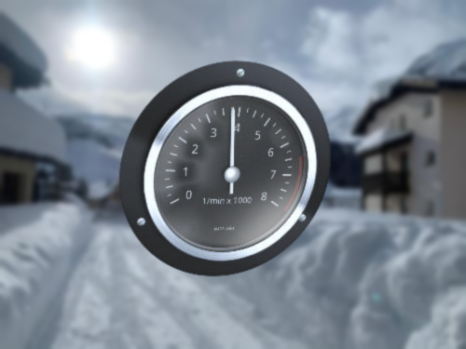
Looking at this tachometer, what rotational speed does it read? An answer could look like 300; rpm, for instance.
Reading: 3750; rpm
